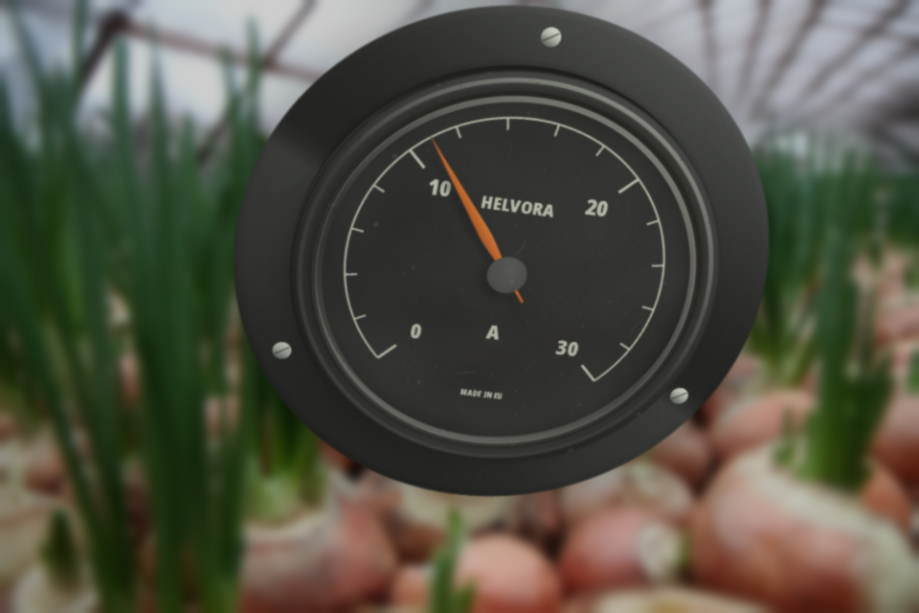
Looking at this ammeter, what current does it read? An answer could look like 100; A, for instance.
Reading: 11; A
